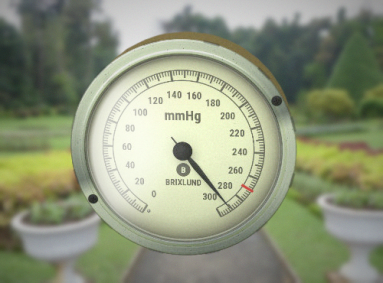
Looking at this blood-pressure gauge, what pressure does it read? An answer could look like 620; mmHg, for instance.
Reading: 290; mmHg
